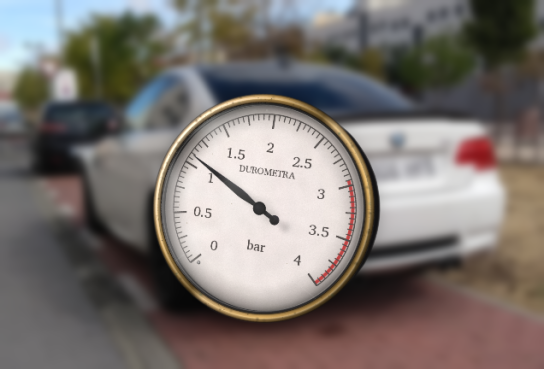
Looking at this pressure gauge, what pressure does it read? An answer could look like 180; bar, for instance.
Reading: 1.1; bar
